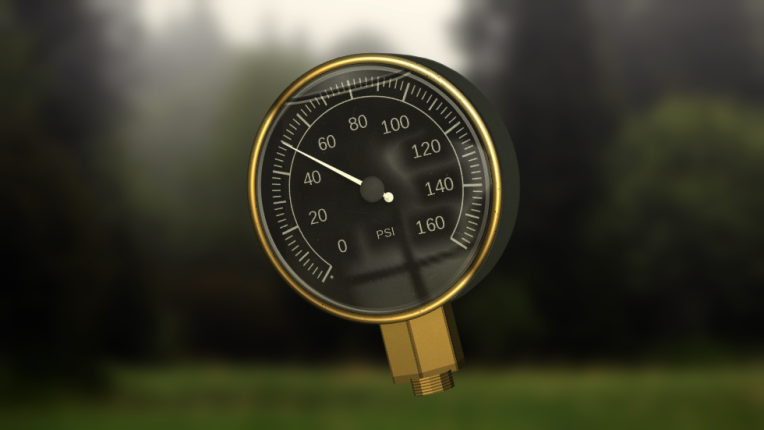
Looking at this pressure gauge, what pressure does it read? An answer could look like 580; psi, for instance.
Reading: 50; psi
